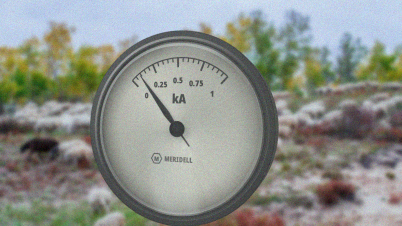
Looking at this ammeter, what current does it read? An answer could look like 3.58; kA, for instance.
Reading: 0.1; kA
